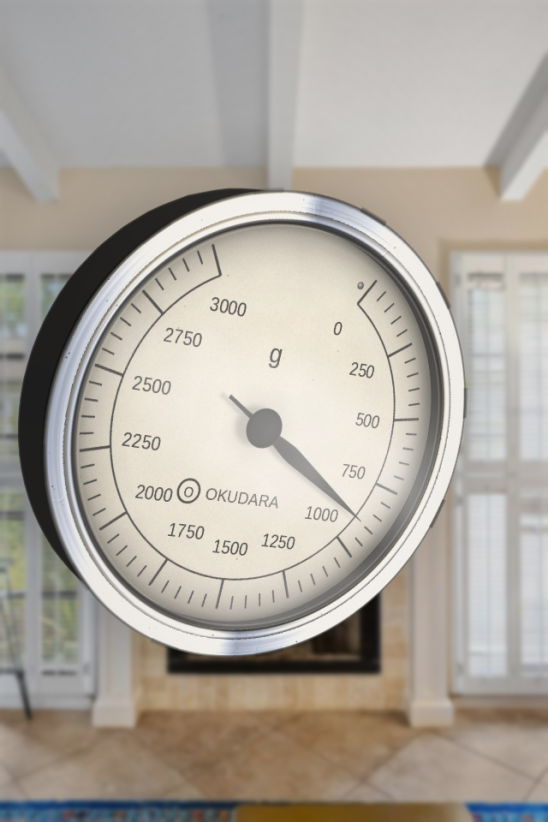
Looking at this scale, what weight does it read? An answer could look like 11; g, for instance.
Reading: 900; g
